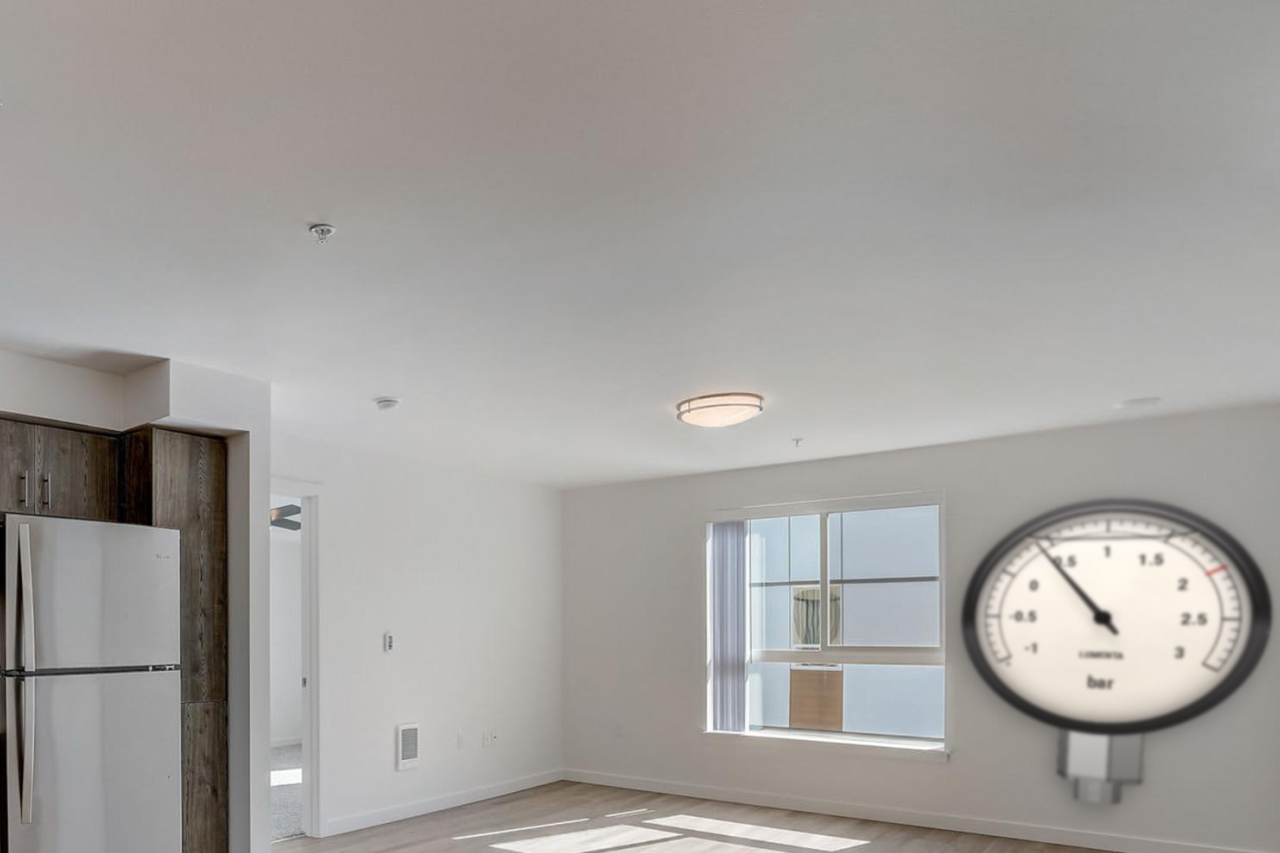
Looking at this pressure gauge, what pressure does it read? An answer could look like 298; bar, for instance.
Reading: 0.4; bar
